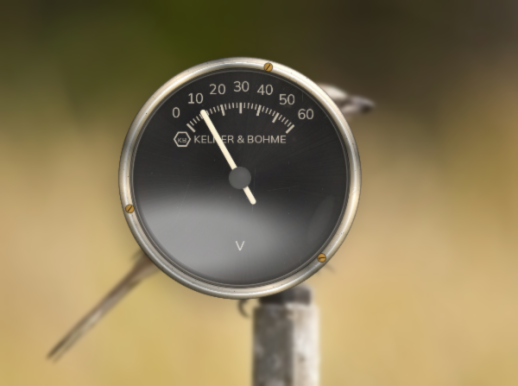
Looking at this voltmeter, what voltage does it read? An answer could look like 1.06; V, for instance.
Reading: 10; V
